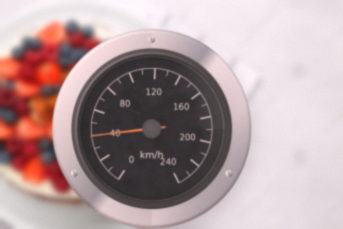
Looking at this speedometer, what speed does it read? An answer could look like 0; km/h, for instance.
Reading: 40; km/h
